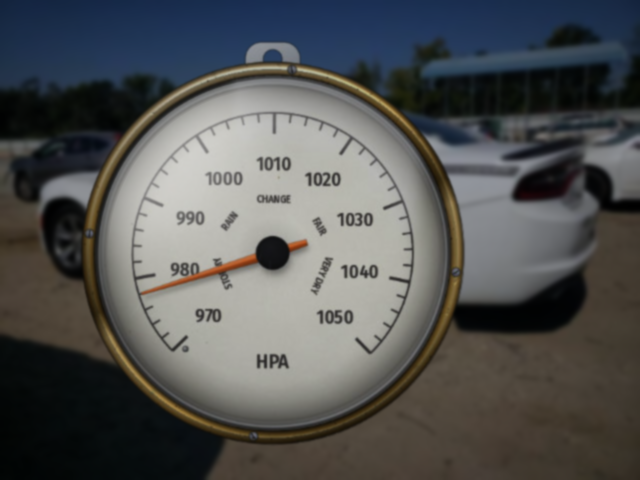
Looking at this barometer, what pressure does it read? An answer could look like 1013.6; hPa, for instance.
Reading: 978; hPa
